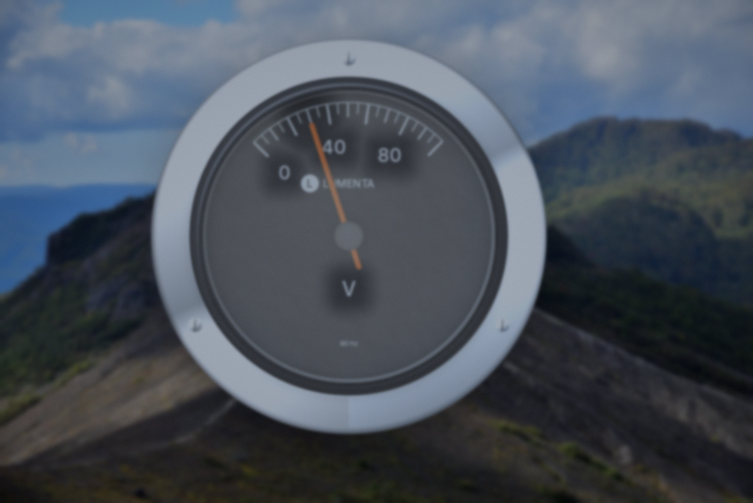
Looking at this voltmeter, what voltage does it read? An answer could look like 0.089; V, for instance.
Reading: 30; V
